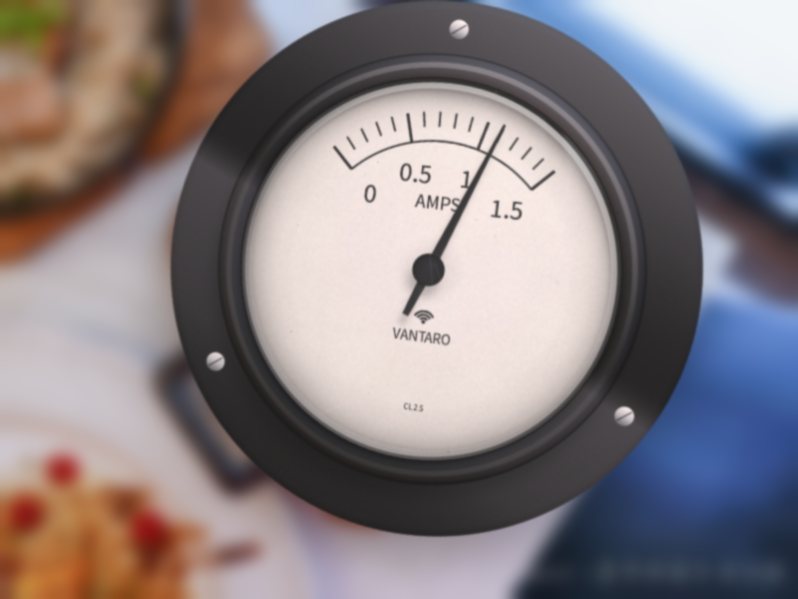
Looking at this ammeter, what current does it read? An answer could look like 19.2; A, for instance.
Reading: 1.1; A
